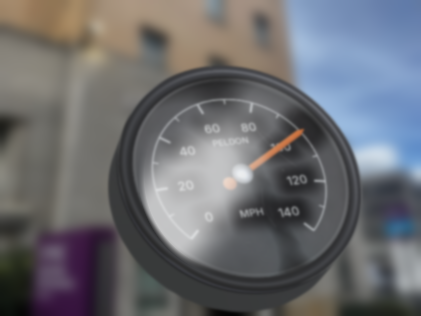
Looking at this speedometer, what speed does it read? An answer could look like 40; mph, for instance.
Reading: 100; mph
